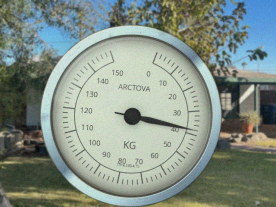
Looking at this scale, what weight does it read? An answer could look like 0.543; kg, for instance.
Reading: 38; kg
